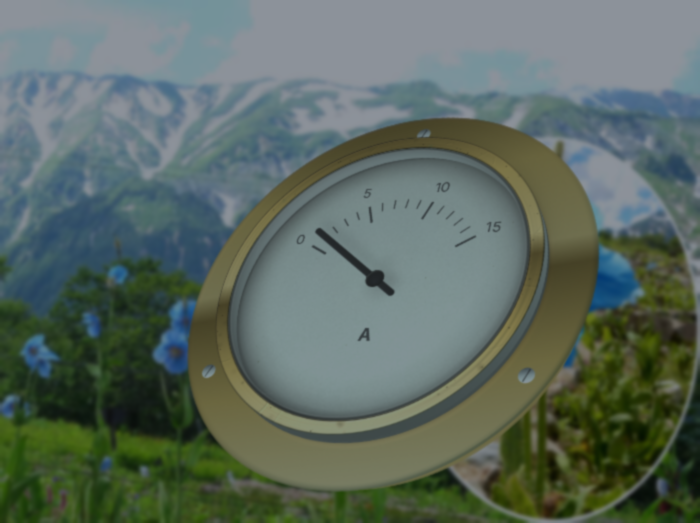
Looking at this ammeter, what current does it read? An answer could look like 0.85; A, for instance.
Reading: 1; A
